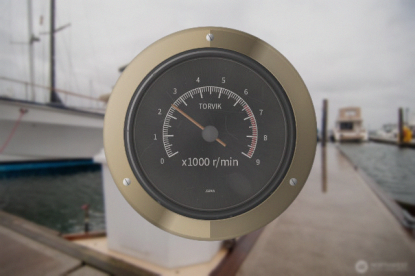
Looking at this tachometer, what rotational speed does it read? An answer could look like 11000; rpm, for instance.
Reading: 2500; rpm
